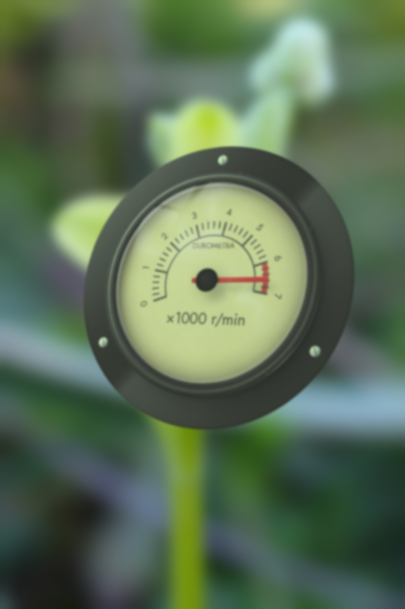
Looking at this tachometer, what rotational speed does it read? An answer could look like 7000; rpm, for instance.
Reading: 6600; rpm
